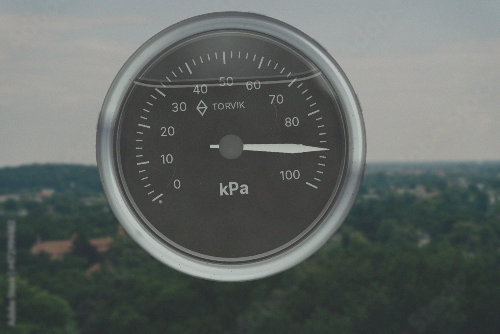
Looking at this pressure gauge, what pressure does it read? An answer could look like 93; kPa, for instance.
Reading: 90; kPa
